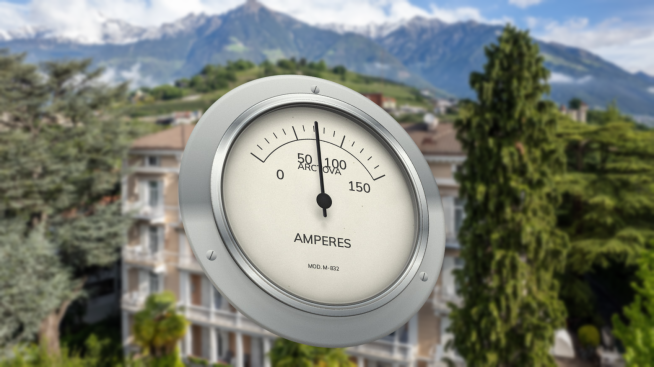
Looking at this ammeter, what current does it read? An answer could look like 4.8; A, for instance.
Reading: 70; A
